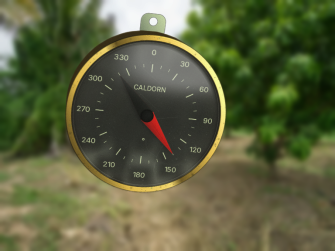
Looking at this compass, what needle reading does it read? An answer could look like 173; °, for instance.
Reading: 140; °
